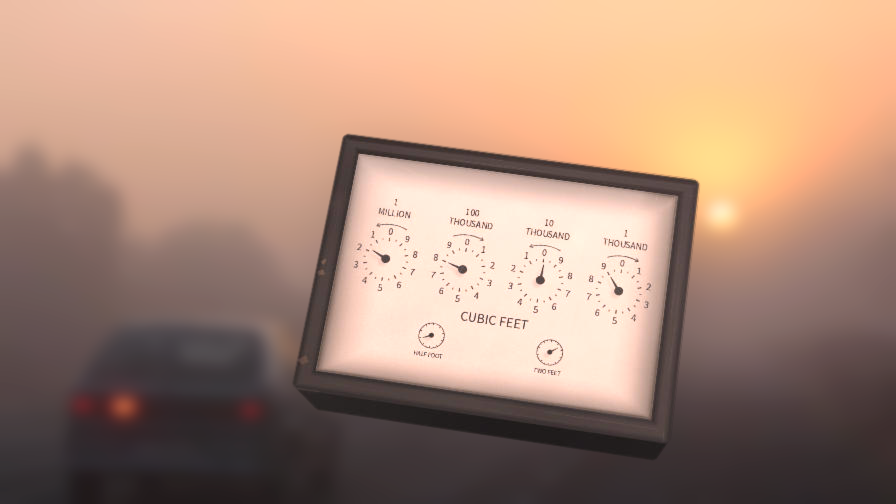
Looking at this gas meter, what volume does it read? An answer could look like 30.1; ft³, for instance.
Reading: 179900; ft³
